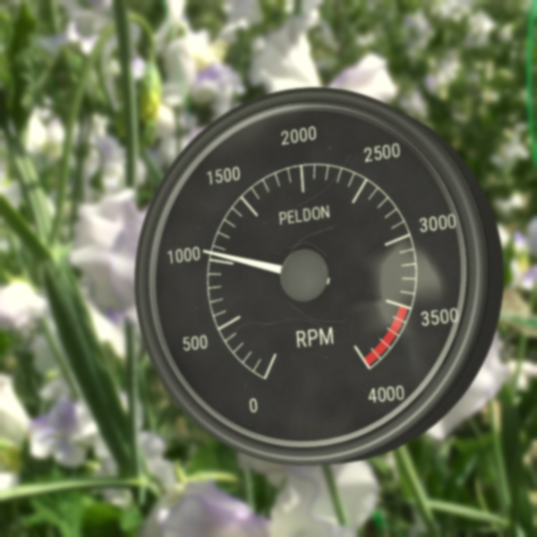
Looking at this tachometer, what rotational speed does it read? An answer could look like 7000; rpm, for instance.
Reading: 1050; rpm
